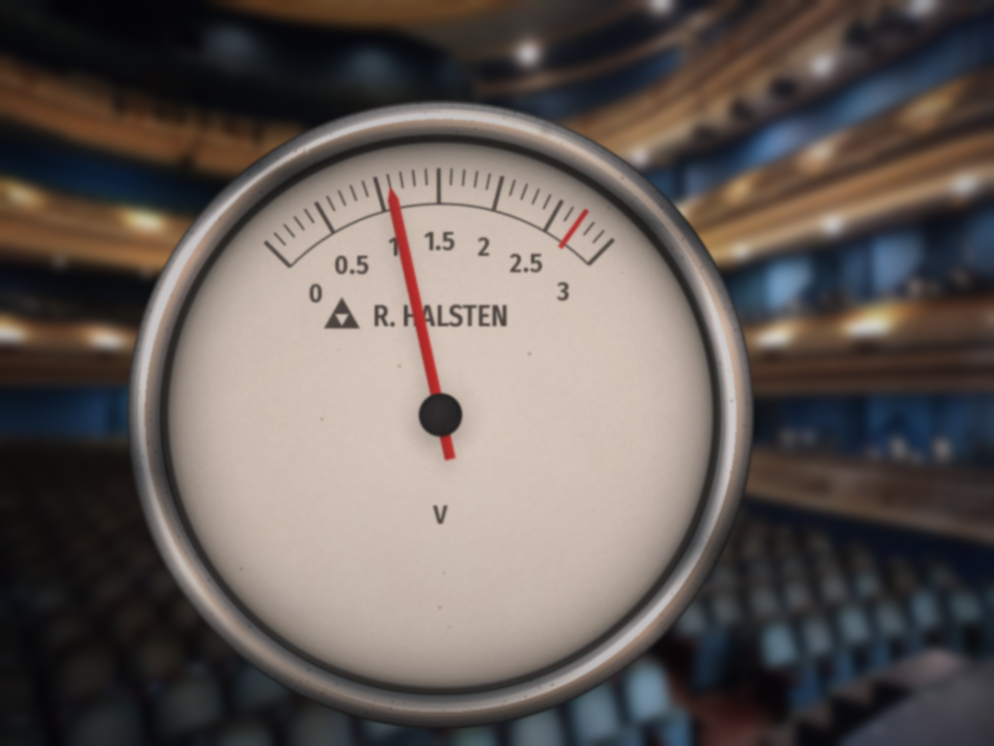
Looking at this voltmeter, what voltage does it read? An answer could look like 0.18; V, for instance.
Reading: 1.1; V
